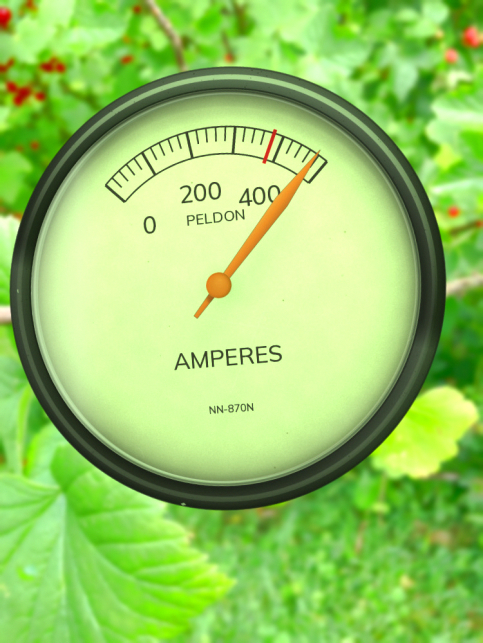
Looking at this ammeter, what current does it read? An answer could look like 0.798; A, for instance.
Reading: 480; A
